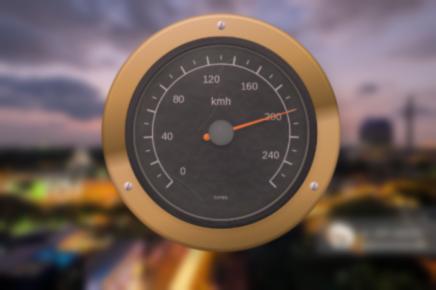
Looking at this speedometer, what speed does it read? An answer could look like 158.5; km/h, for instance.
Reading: 200; km/h
